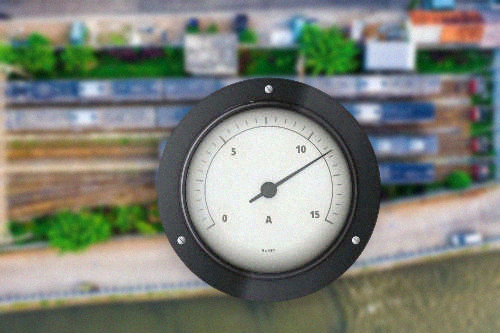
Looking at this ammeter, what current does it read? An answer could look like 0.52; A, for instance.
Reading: 11.25; A
